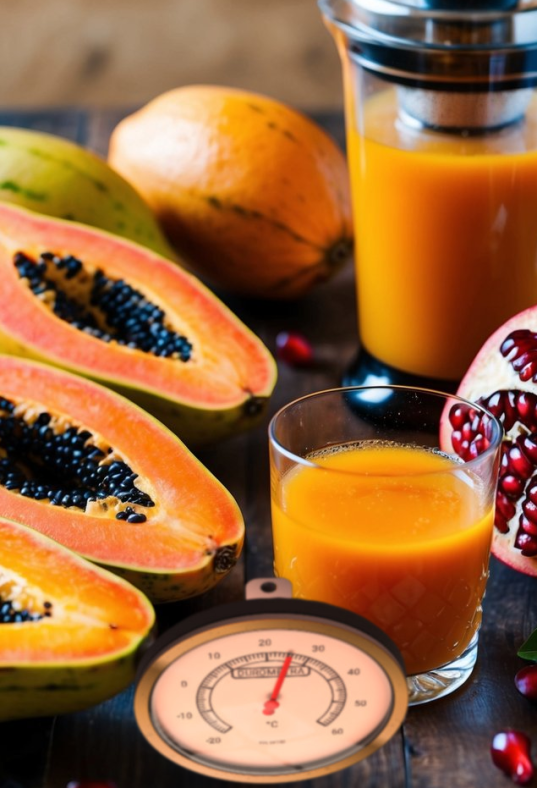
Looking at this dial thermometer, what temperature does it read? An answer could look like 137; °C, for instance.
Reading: 25; °C
